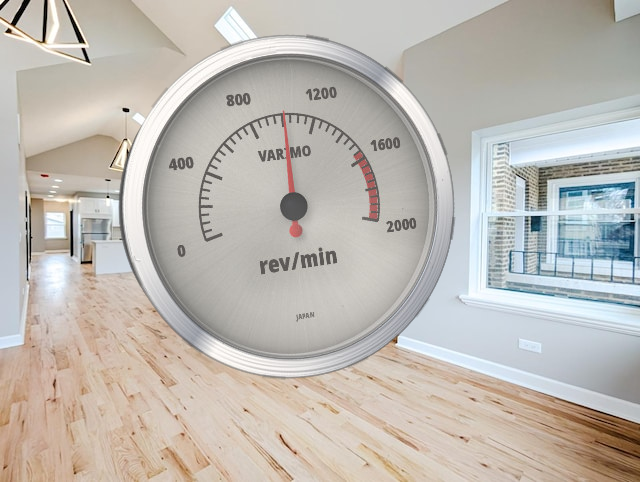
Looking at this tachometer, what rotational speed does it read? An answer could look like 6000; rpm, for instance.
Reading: 1000; rpm
